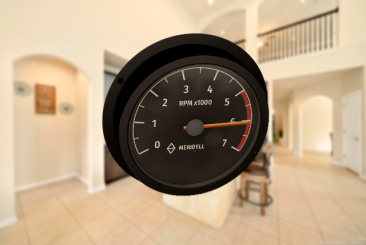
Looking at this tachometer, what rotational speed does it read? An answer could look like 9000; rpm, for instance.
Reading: 6000; rpm
